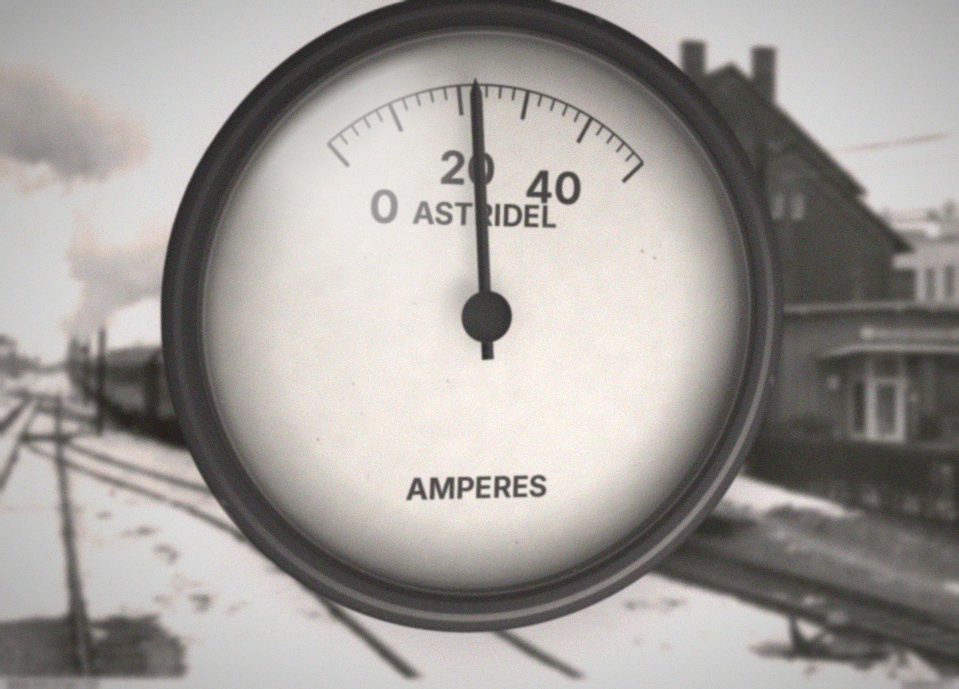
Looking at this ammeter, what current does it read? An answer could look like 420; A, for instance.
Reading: 22; A
